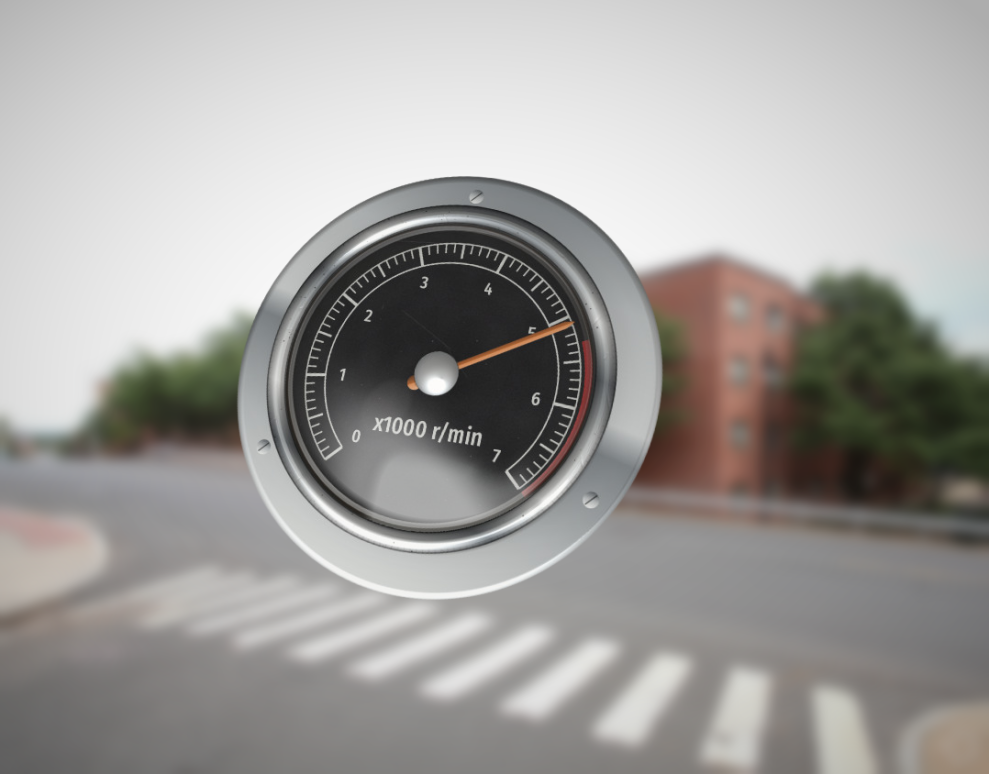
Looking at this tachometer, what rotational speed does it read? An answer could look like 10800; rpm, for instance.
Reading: 5100; rpm
